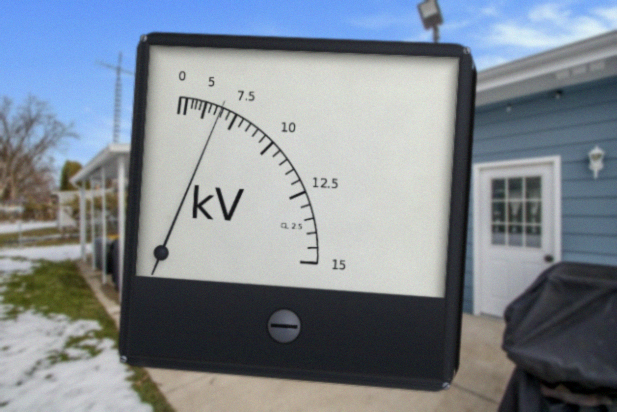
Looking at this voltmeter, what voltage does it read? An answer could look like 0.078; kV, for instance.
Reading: 6.5; kV
